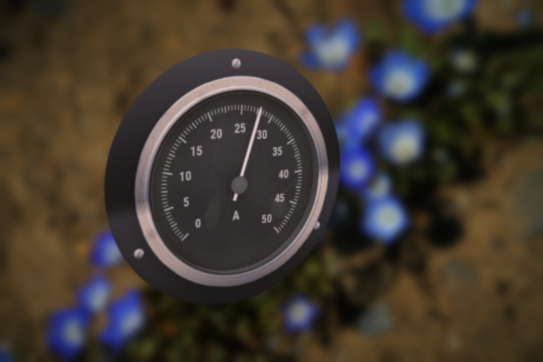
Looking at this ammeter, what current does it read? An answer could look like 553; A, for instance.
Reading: 27.5; A
